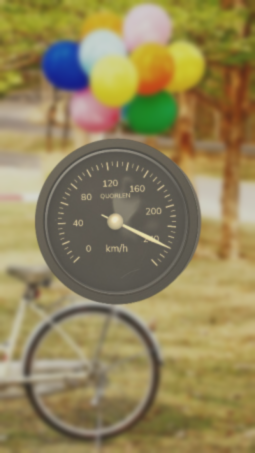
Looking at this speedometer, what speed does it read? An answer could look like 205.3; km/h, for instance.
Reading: 240; km/h
